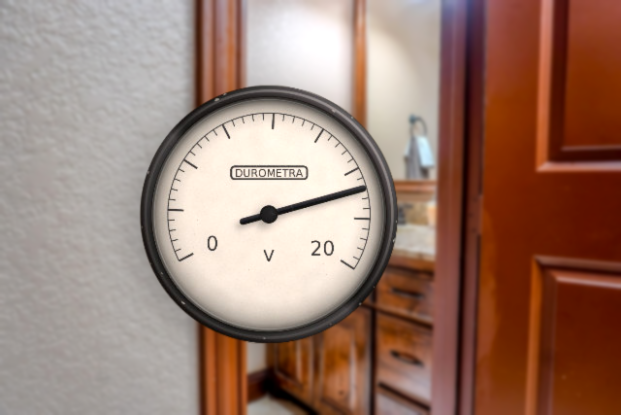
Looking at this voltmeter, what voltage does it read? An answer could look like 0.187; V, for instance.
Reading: 16; V
